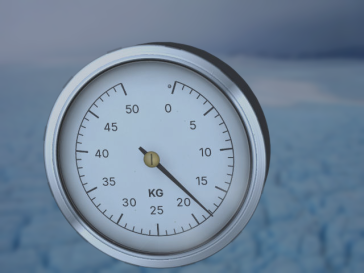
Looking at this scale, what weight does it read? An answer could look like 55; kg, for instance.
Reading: 18; kg
